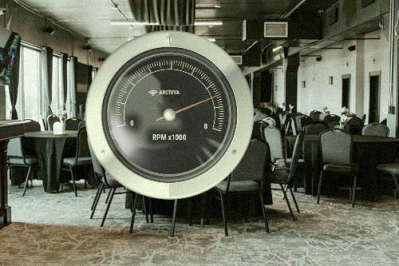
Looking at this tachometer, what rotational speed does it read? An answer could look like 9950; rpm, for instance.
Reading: 6500; rpm
